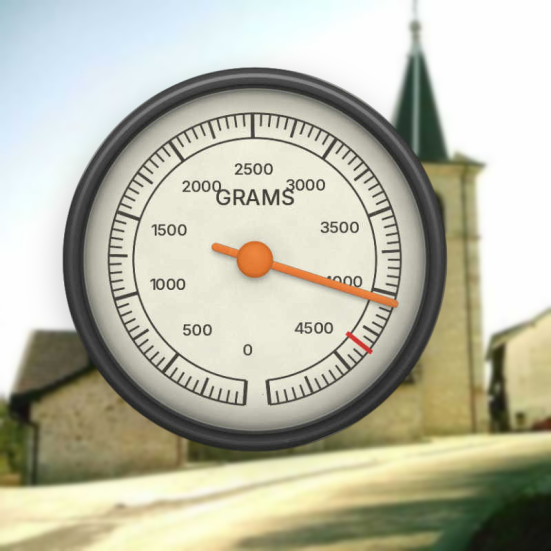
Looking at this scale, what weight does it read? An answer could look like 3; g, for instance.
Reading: 4050; g
